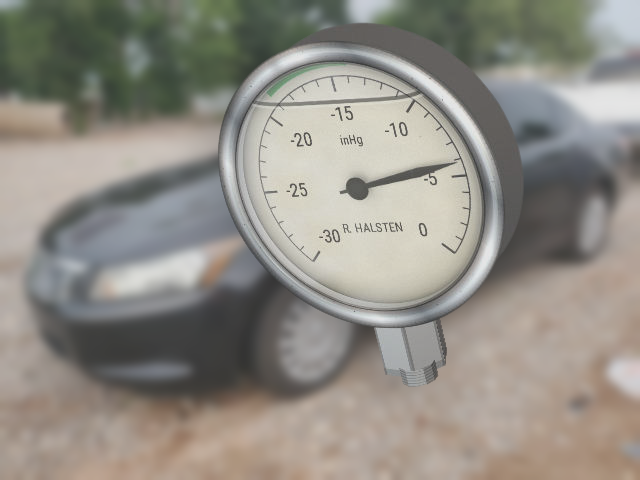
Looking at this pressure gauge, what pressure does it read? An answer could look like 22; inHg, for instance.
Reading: -6; inHg
